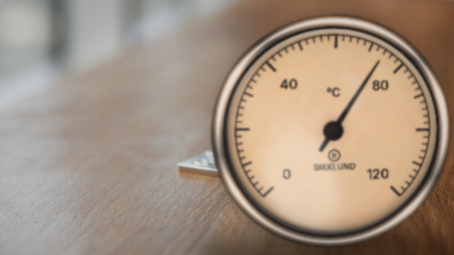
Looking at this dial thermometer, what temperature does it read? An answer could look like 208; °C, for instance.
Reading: 74; °C
